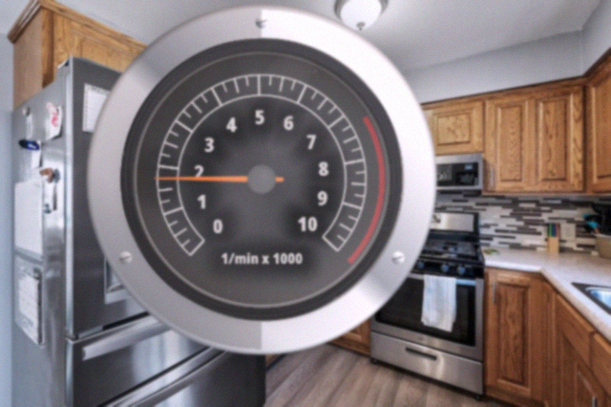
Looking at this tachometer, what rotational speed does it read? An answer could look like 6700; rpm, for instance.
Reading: 1750; rpm
